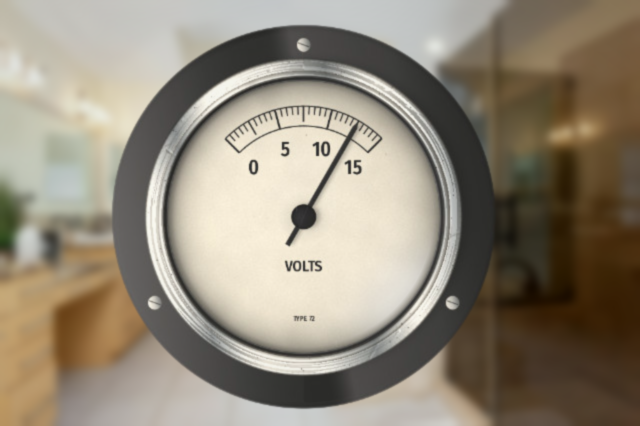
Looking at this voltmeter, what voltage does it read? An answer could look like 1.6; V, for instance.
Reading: 12.5; V
